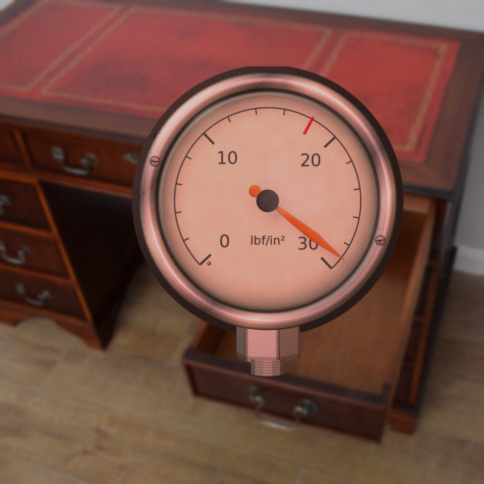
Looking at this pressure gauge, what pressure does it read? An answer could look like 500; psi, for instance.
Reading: 29; psi
